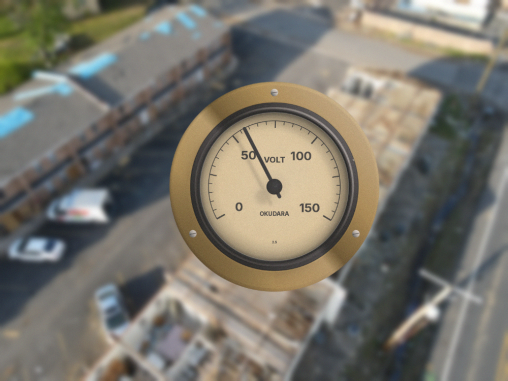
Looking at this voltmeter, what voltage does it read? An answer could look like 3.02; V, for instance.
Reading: 57.5; V
